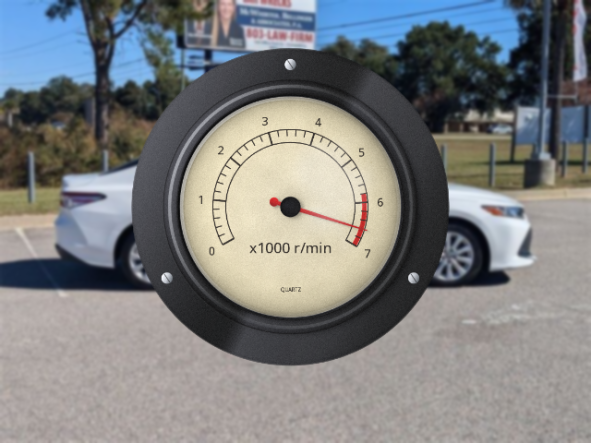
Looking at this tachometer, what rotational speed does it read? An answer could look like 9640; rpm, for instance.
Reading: 6600; rpm
